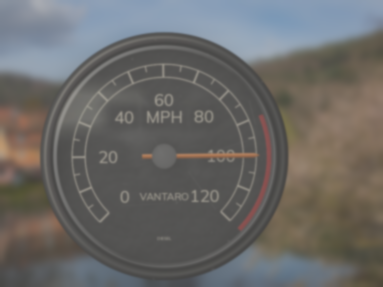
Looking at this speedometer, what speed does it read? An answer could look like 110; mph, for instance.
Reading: 100; mph
